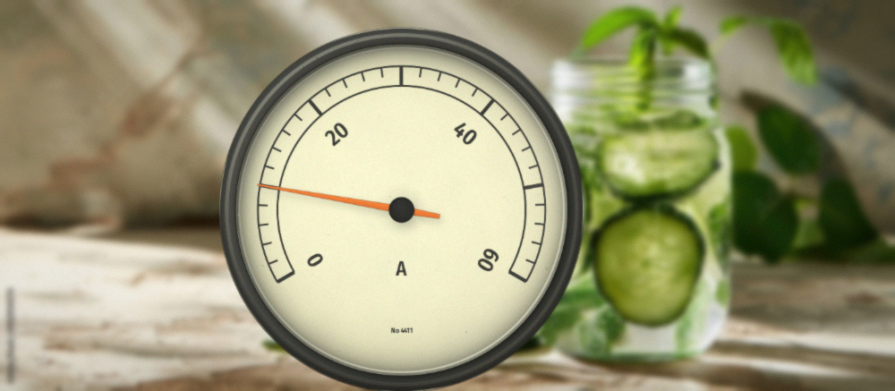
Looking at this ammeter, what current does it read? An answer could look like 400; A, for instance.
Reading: 10; A
